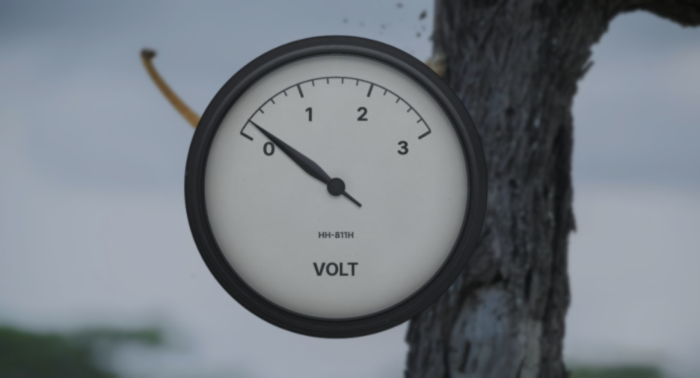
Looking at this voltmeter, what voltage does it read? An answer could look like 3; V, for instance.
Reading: 0.2; V
